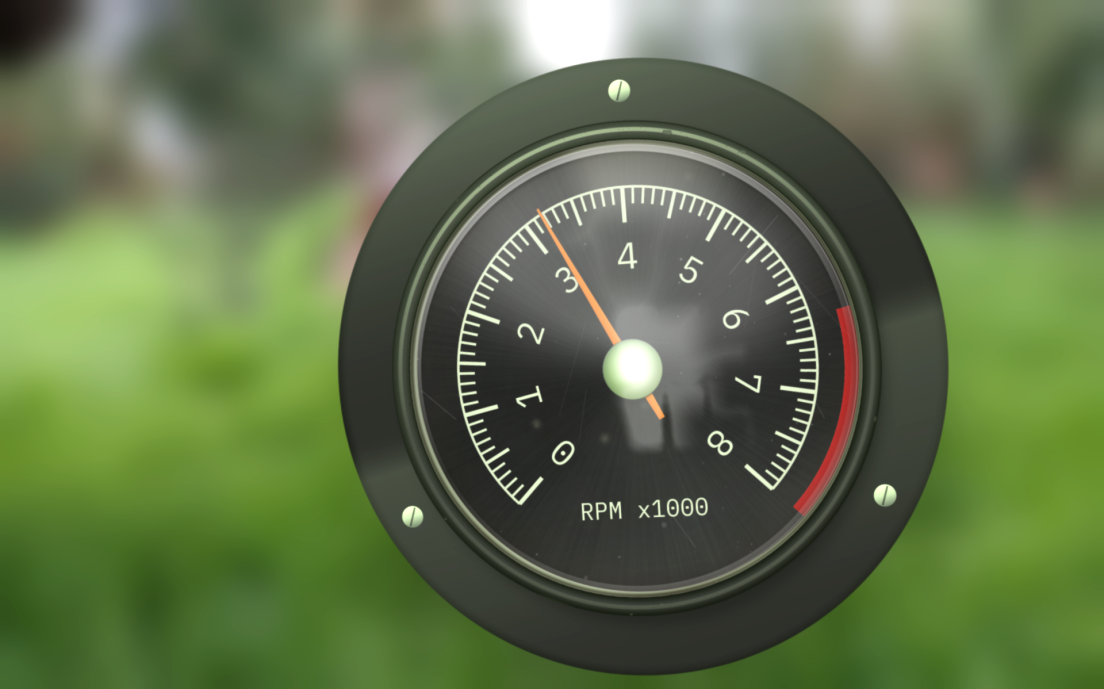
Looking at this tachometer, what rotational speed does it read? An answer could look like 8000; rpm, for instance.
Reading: 3200; rpm
